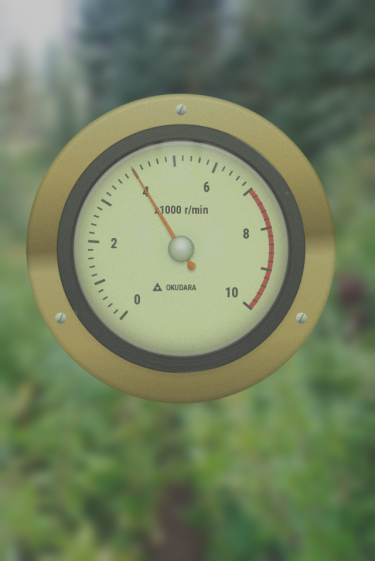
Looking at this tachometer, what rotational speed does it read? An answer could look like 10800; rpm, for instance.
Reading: 4000; rpm
